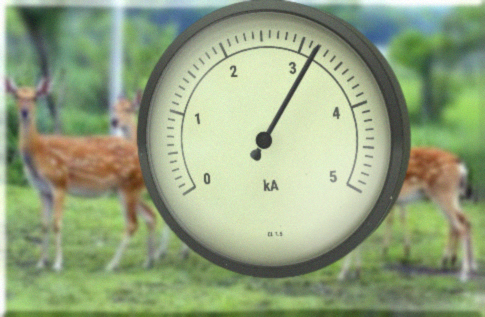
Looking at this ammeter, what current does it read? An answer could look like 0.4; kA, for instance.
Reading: 3.2; kA
